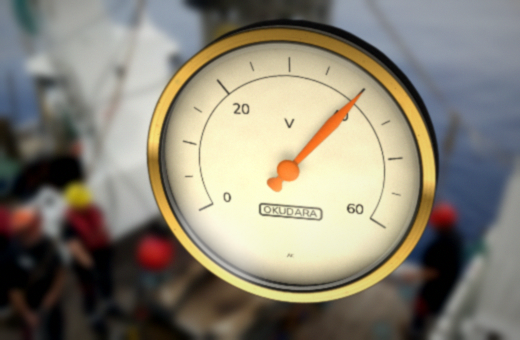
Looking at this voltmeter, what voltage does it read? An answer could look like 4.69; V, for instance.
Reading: 40; V
